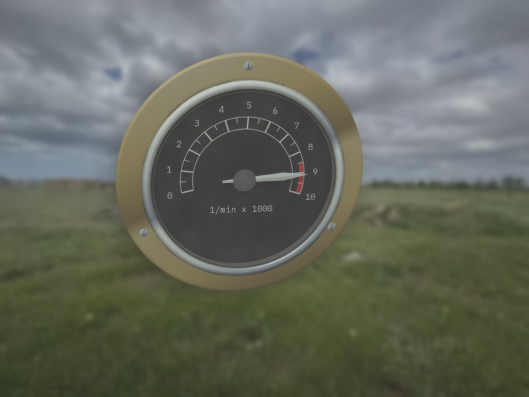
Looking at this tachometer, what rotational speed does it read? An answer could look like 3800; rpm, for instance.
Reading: 9000; rpm
